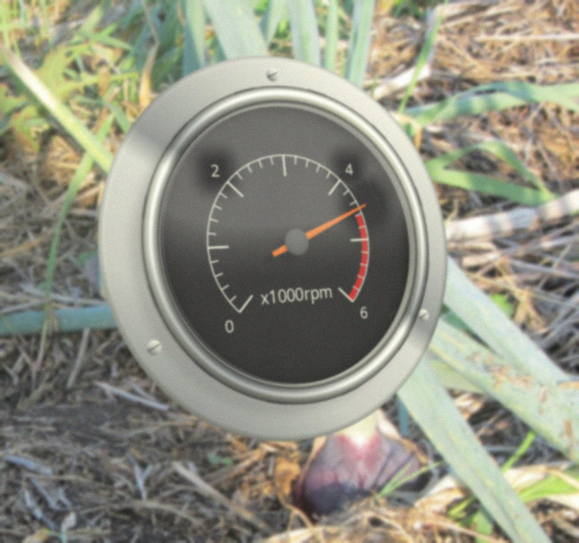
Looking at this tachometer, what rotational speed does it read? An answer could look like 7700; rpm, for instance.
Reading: 4500; rpm
